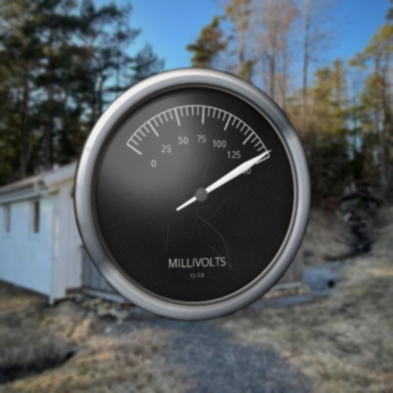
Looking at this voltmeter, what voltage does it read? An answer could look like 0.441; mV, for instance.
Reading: 145; mV
